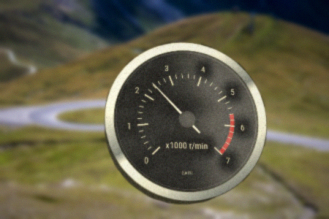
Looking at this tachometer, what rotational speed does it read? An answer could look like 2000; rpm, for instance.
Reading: 2400; rpm
